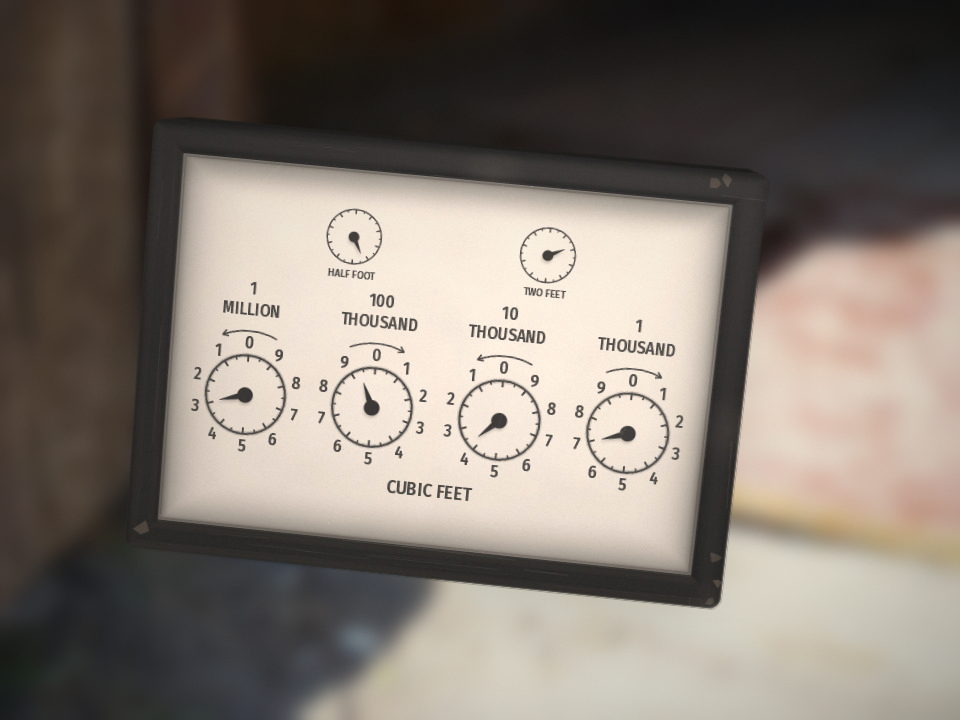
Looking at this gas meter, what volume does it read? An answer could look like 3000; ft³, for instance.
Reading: 293700; ft³
